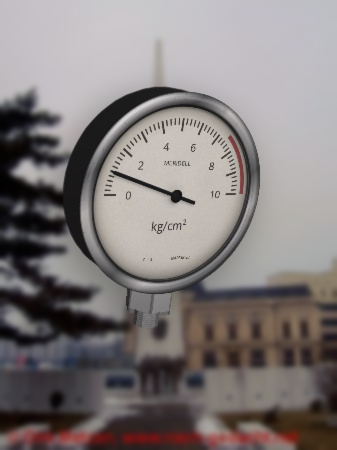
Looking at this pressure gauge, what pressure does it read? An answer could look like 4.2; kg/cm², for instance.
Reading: 1; kg/cm²
